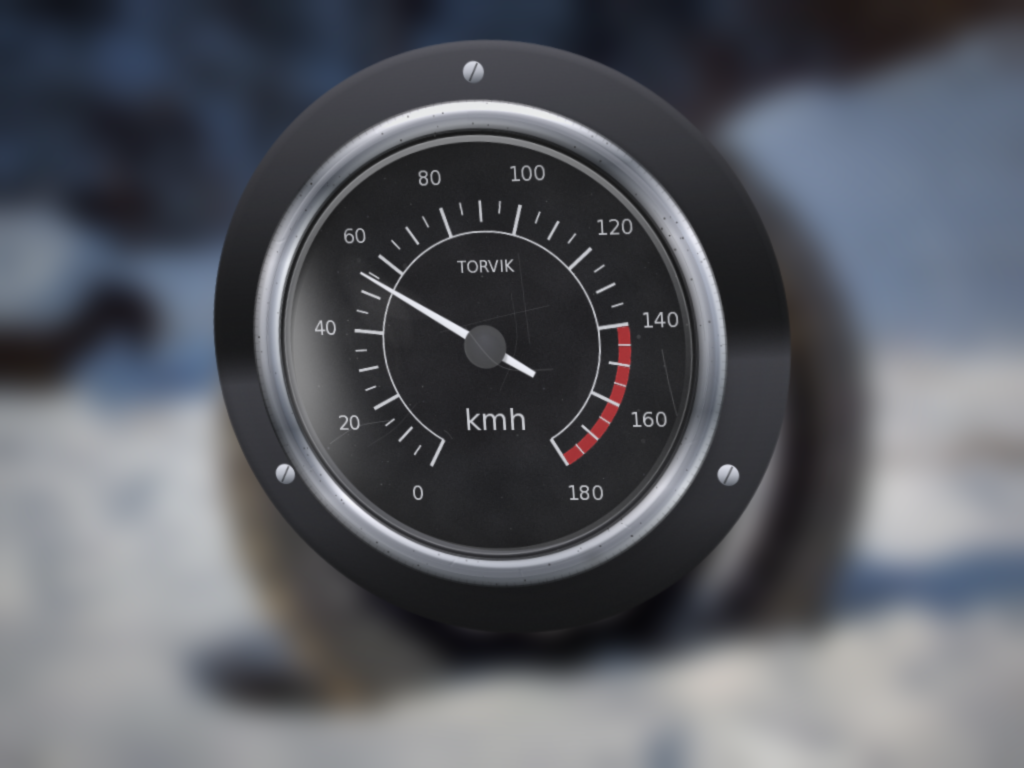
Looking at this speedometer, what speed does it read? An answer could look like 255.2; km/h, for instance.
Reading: 55; km/h
